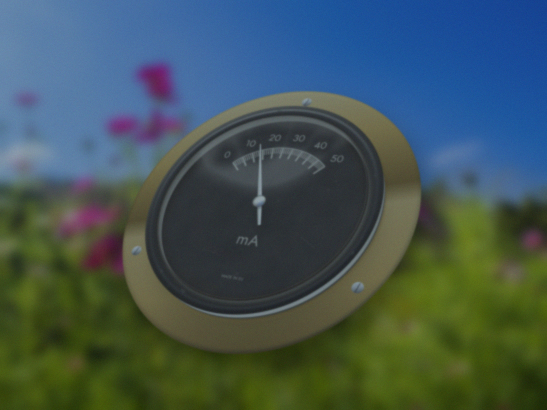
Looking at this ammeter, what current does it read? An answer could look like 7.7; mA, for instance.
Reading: 15; mA
